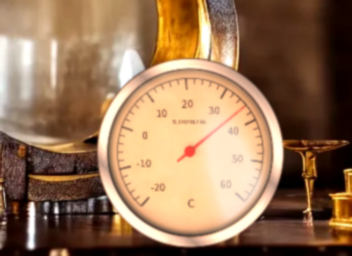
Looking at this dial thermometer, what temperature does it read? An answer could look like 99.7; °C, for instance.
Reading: 36; °C
